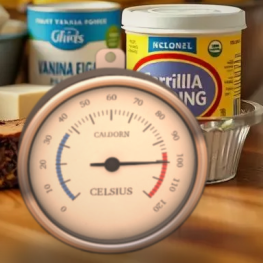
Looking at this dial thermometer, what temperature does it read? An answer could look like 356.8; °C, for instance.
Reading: 100; °C
